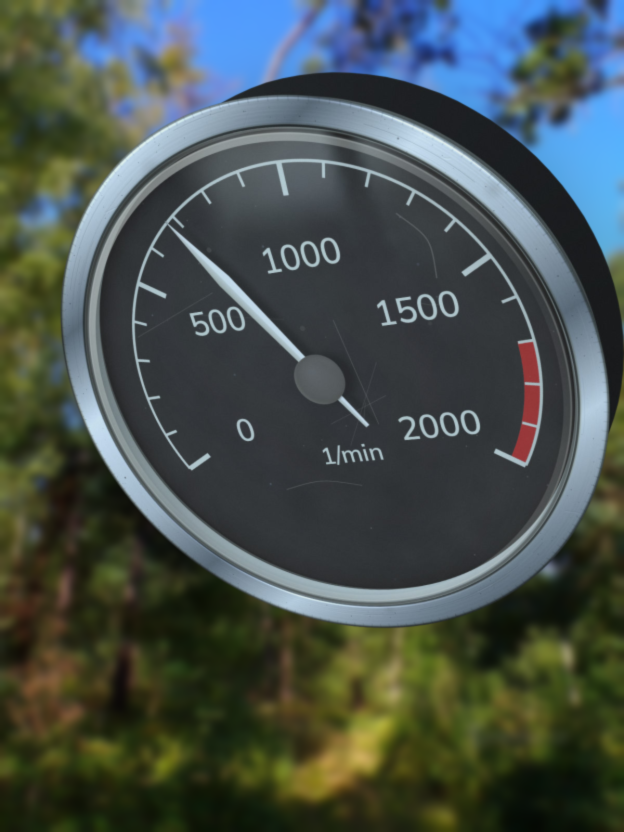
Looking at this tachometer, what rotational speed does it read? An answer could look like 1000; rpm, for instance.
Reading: 700; rpm
